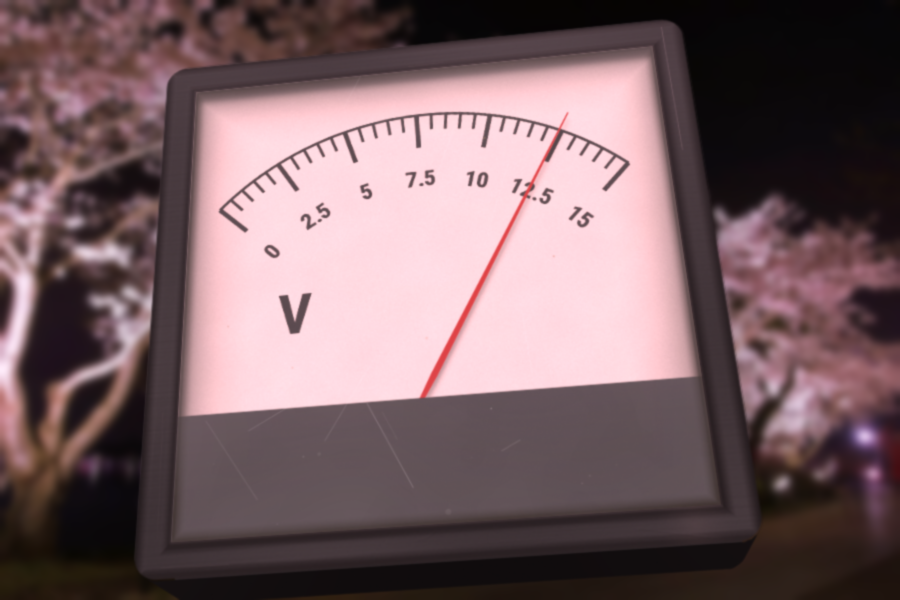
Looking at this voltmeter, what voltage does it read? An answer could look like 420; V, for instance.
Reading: 12.5; V
